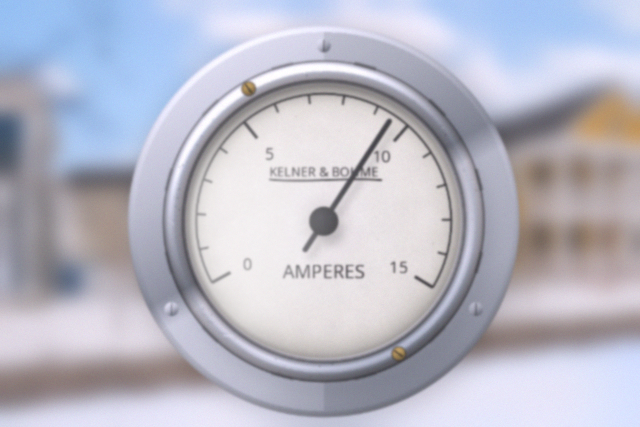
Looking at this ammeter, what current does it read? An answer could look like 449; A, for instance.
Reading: 9.5; A
